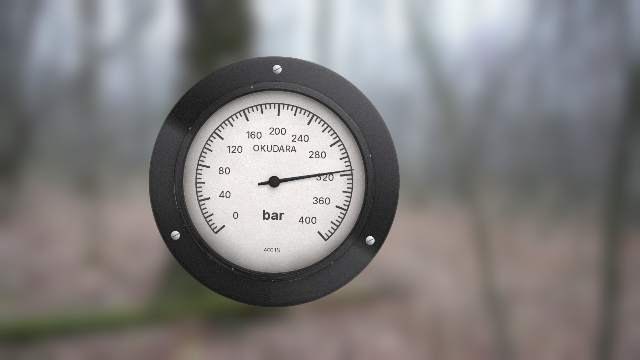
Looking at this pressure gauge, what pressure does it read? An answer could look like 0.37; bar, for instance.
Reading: 315; bar
